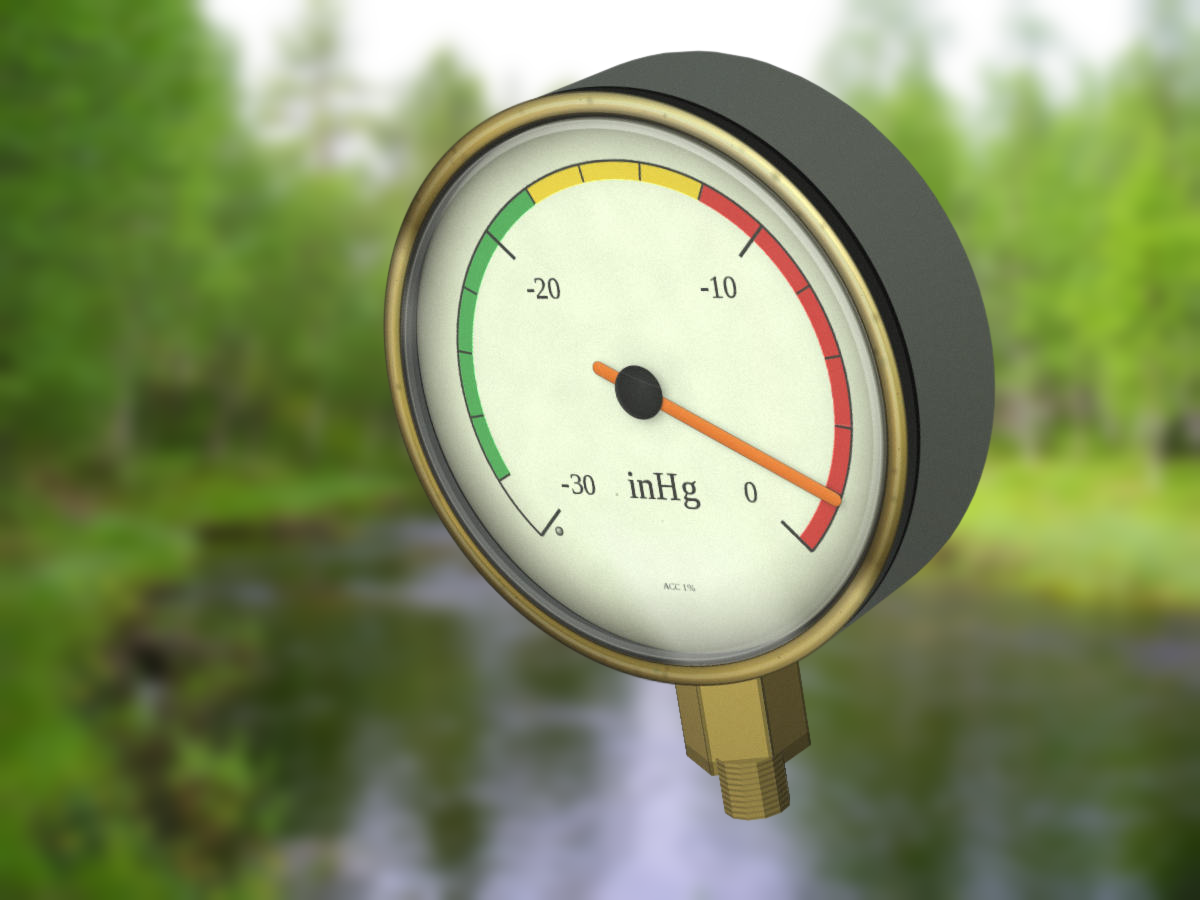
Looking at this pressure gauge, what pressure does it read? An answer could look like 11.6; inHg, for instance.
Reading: -2; inHg
